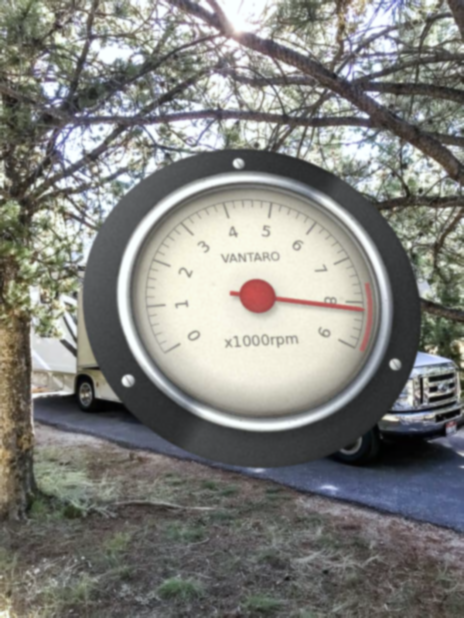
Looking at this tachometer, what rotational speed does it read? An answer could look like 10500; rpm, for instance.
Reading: 8200; rpm
